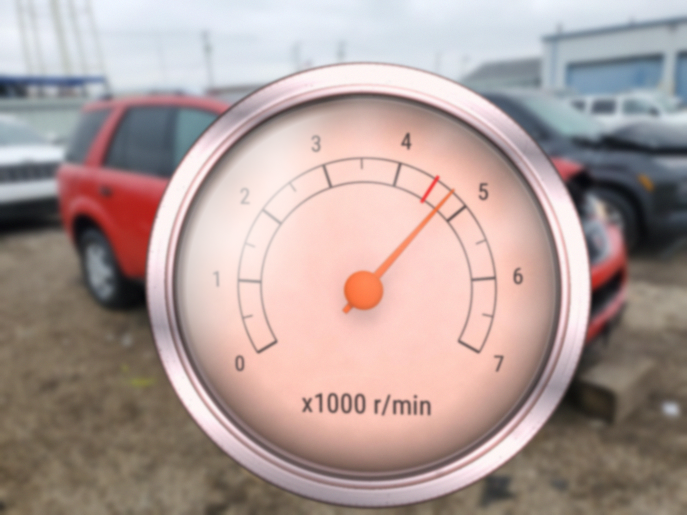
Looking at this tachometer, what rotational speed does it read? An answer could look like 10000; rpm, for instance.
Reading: 4750; rpm
